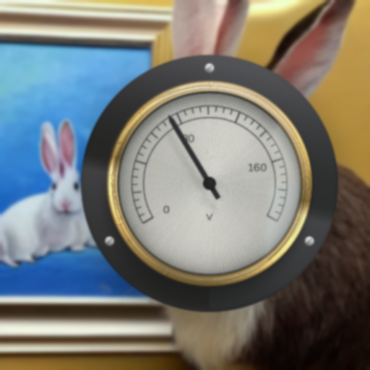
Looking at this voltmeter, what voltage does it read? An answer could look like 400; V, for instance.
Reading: 75; V
